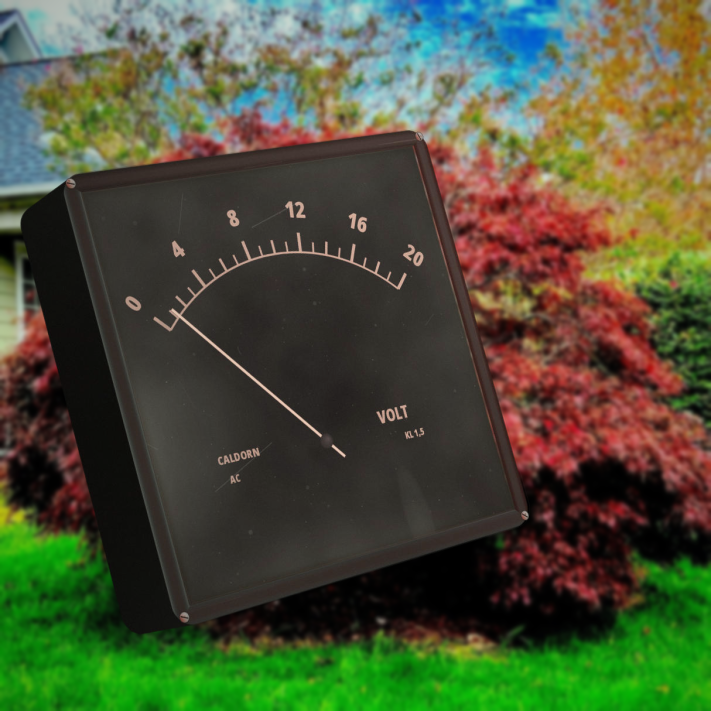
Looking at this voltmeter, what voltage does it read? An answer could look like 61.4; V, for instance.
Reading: 1; V
